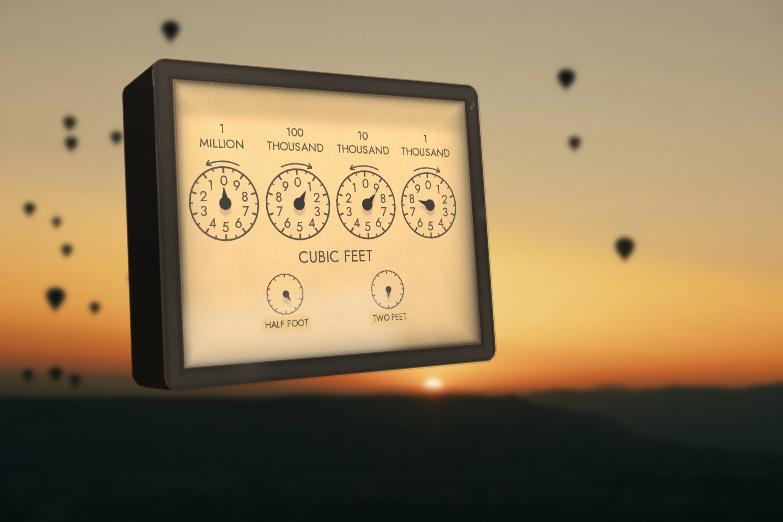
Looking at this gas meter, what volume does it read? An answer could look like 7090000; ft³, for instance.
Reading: 8800; ft³
